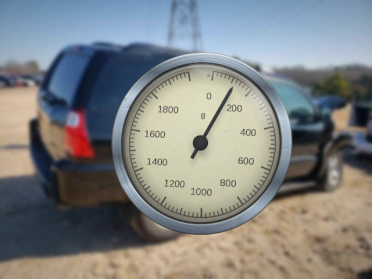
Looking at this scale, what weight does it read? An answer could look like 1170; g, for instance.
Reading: 120; g
